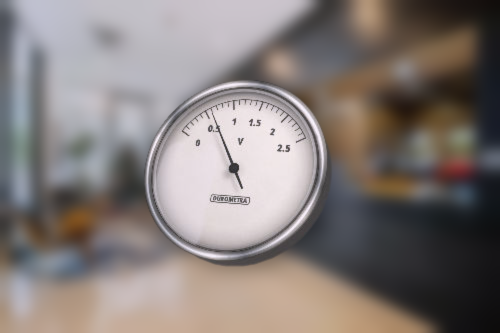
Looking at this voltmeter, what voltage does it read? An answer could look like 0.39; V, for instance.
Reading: 0.6; V
